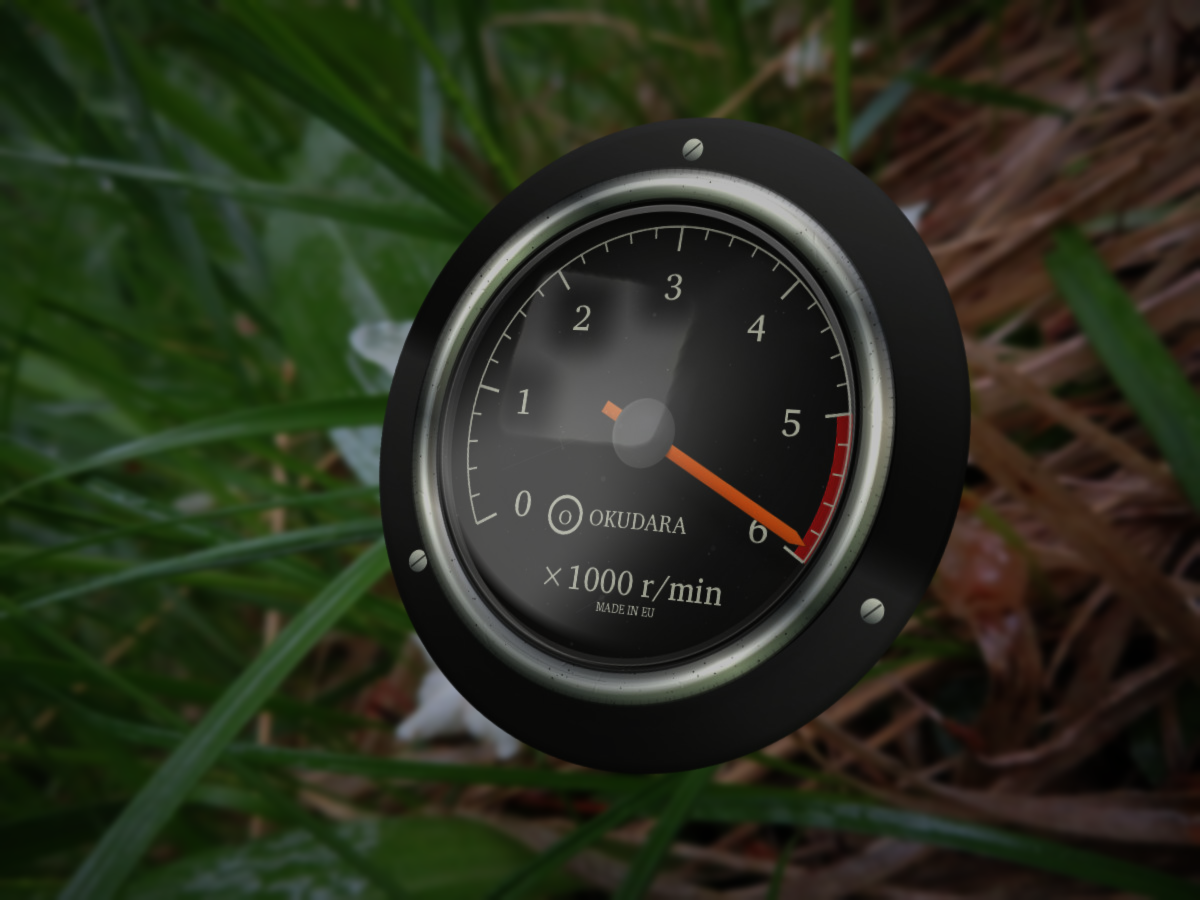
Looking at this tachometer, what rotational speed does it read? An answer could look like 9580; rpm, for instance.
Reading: 5900; rpm
